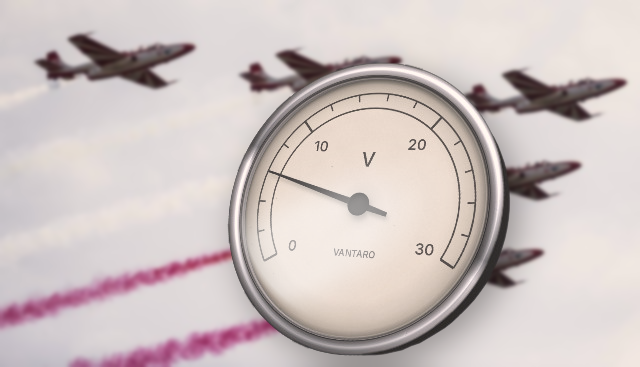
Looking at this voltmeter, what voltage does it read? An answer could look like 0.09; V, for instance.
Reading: 6; V
